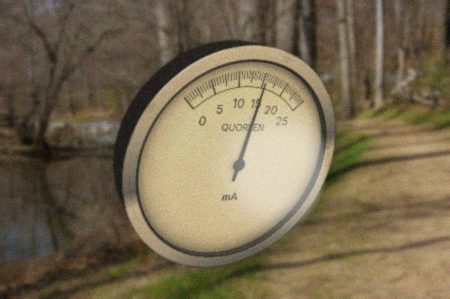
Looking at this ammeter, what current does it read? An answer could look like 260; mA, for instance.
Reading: 15; mA
